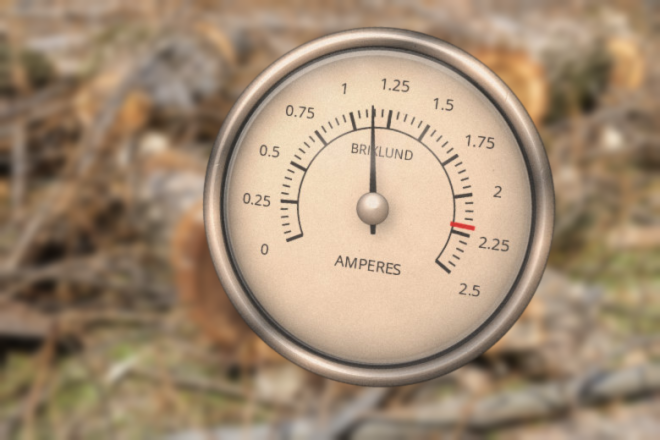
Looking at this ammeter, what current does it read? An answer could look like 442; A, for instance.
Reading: 1.15; A
